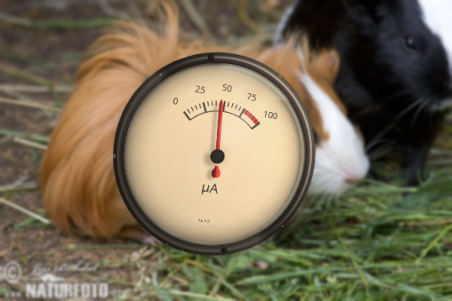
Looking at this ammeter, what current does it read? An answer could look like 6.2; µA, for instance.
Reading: 45; µA
